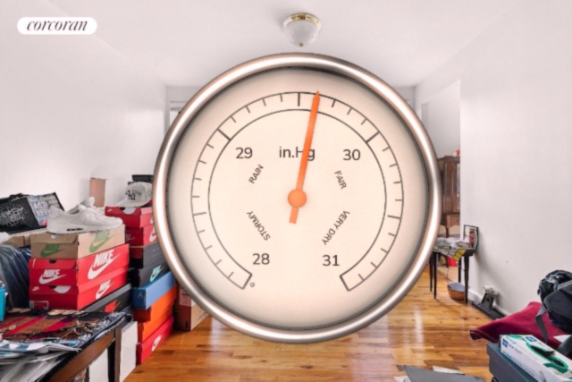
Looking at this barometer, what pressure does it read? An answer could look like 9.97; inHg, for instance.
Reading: 29.6; inHg
